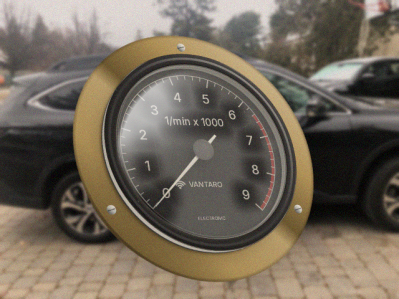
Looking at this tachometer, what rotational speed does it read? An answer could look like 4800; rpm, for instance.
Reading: 0; rpm
